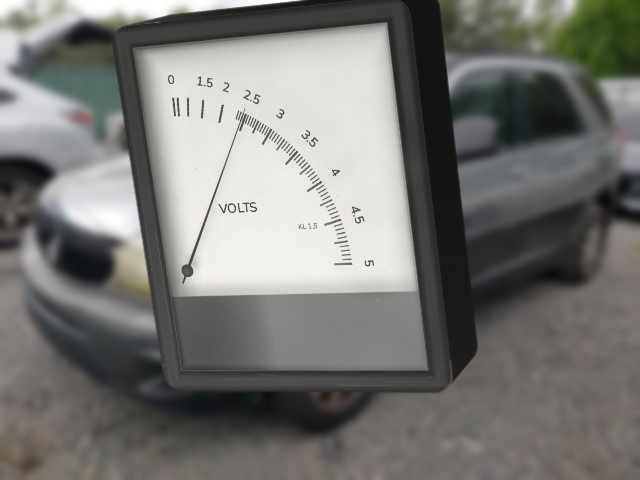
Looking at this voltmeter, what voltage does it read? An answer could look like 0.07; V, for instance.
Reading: 2.5; V
